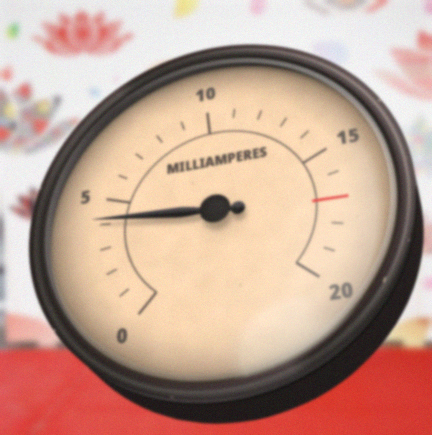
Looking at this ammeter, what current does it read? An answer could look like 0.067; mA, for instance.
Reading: 4; mA
